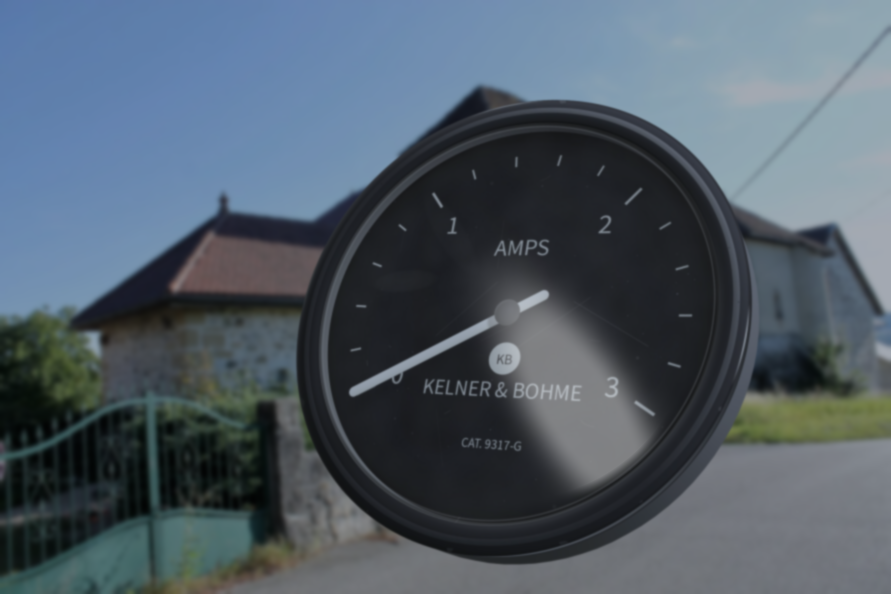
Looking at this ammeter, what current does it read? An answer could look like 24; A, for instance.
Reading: 0; A
